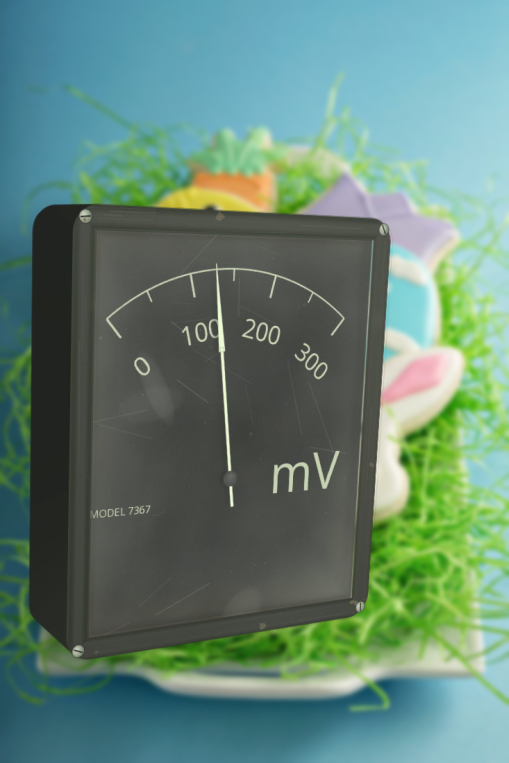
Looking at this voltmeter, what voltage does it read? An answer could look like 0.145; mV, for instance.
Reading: 125; mV
